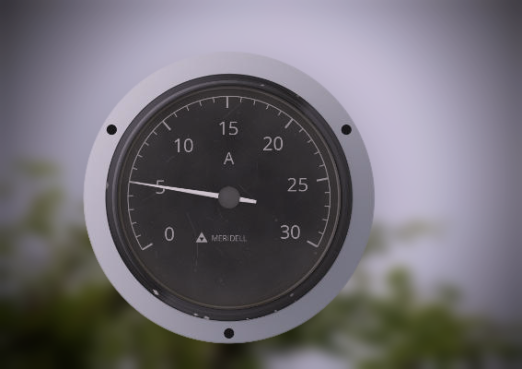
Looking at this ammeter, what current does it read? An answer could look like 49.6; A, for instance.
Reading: 5; A
